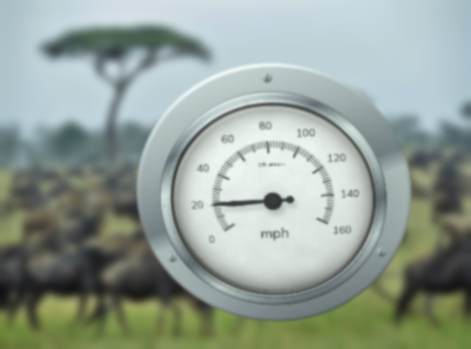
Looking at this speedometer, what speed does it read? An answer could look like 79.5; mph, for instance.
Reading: 20; mph
